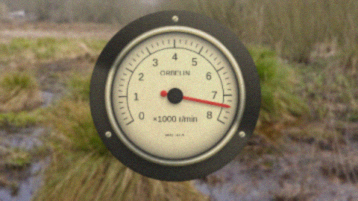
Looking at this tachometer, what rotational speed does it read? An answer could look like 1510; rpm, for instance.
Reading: 7400; rpm
